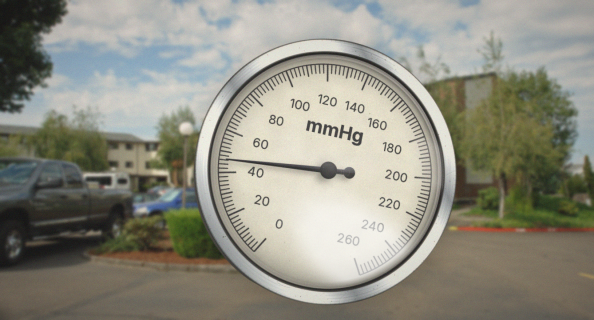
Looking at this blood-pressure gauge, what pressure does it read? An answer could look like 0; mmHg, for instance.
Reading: 46; mmHg
